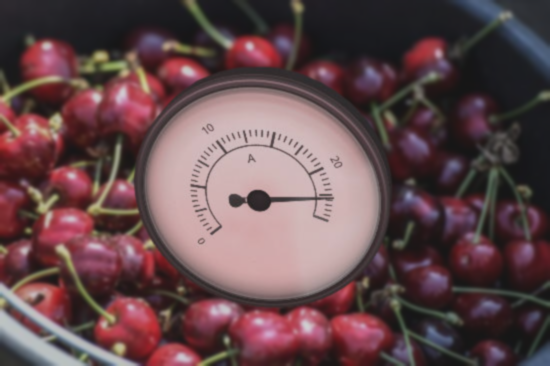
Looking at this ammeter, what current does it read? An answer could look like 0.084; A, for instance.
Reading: 22.5; A
